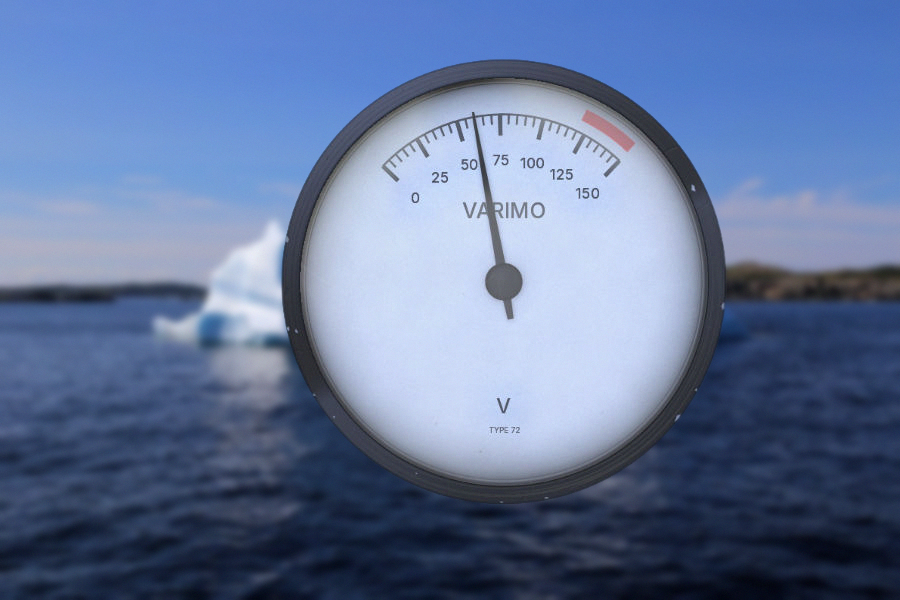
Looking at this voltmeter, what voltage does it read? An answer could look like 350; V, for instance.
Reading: 60; V
